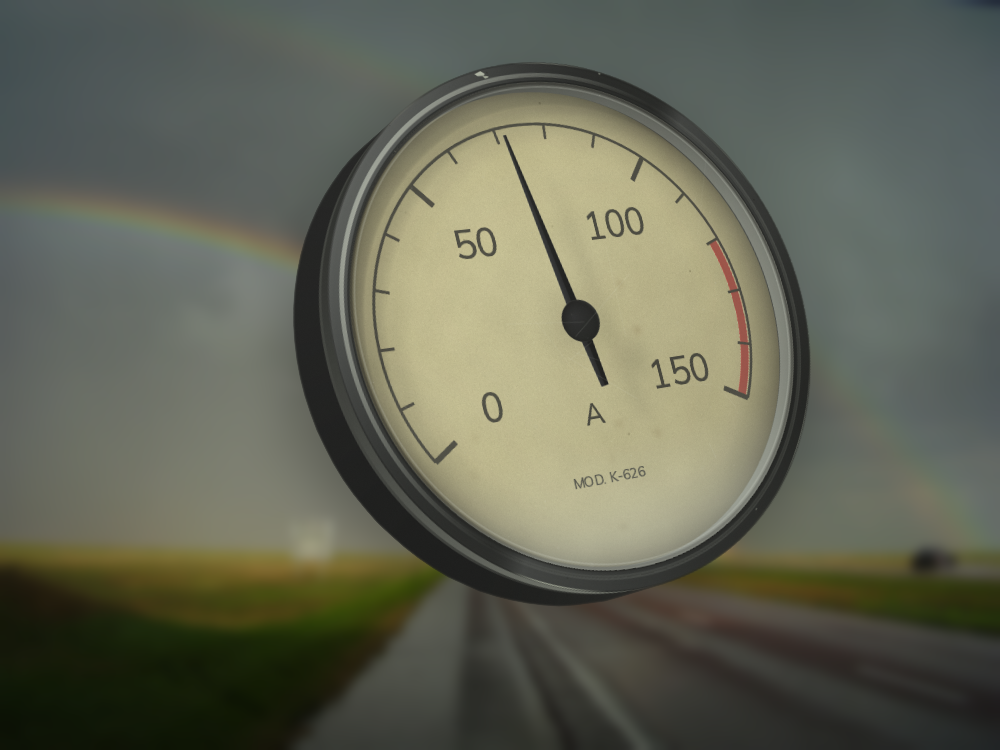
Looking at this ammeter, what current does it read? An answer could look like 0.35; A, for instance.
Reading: 70; A
